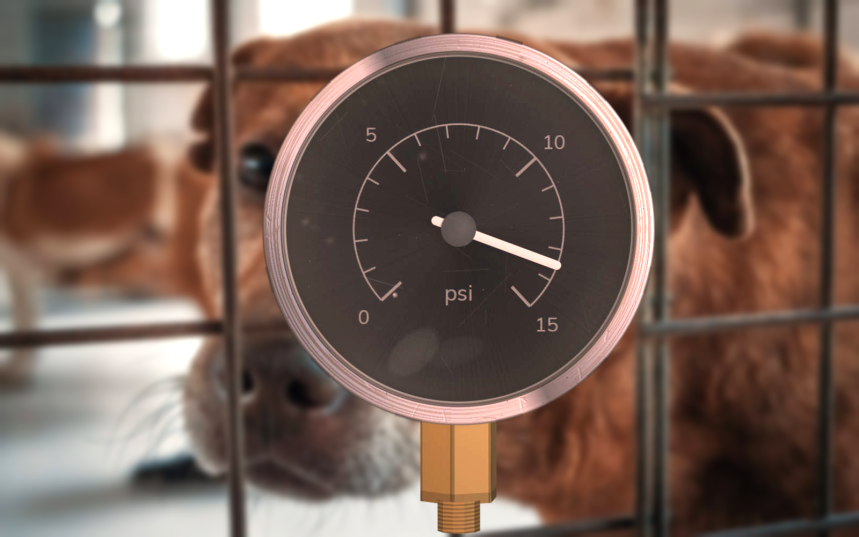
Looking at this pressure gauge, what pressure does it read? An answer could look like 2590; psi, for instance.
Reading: 13.5; psi
